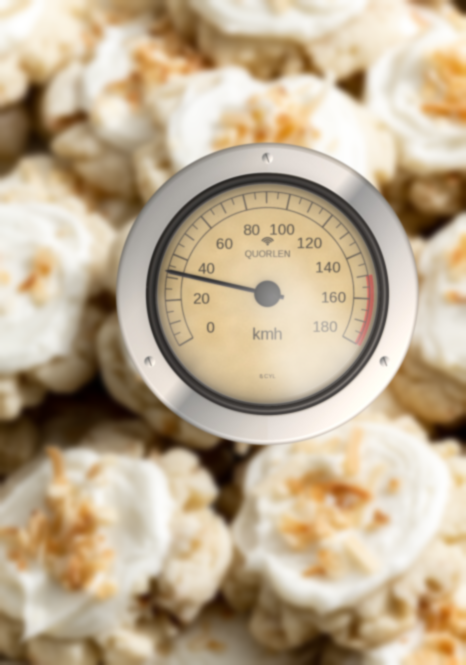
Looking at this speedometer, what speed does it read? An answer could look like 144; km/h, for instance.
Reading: 32.5; km/h
